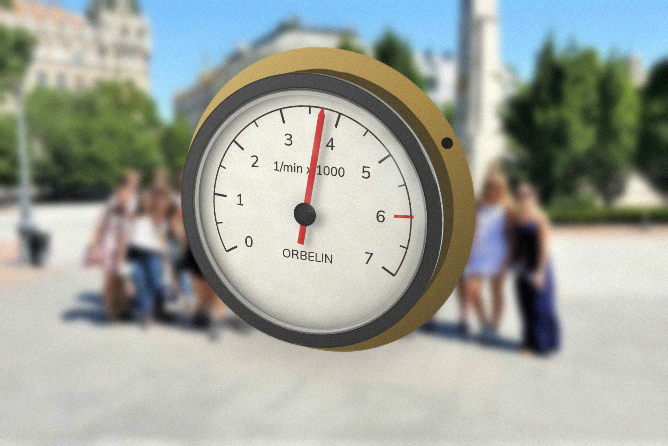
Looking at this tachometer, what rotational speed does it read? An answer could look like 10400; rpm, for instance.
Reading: 3750; rpm
